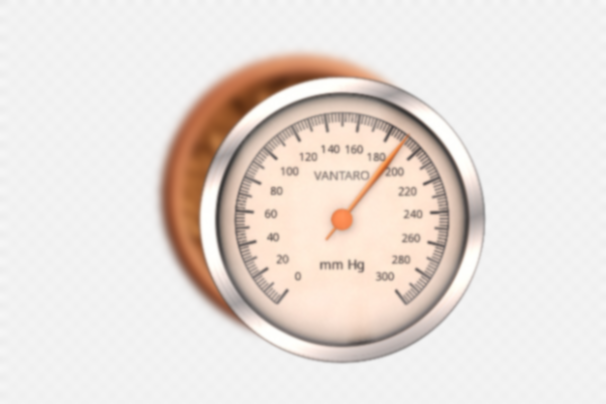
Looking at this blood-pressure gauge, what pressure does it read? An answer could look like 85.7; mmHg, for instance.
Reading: 190; mmHg
